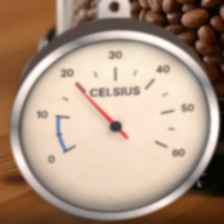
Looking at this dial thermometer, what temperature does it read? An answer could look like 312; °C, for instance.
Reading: 20; °C
